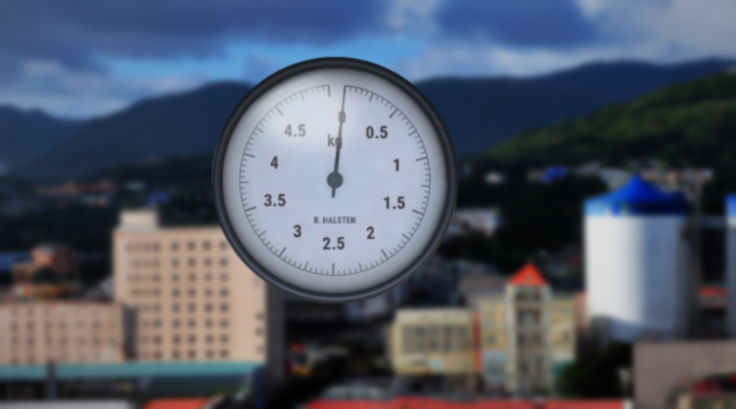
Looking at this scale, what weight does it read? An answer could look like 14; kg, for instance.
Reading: 0; kg
